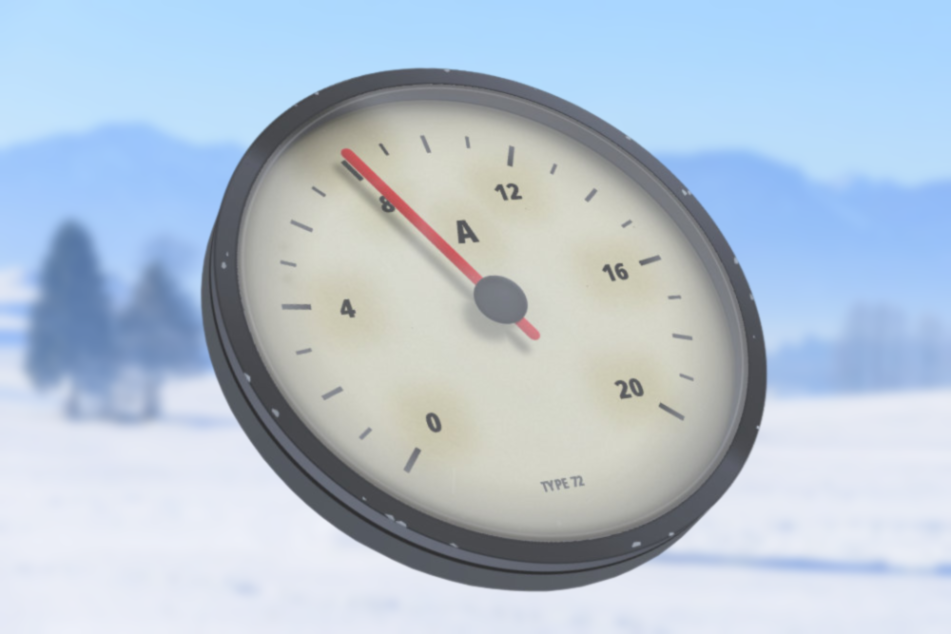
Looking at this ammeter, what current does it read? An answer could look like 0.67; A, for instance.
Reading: 8; A
